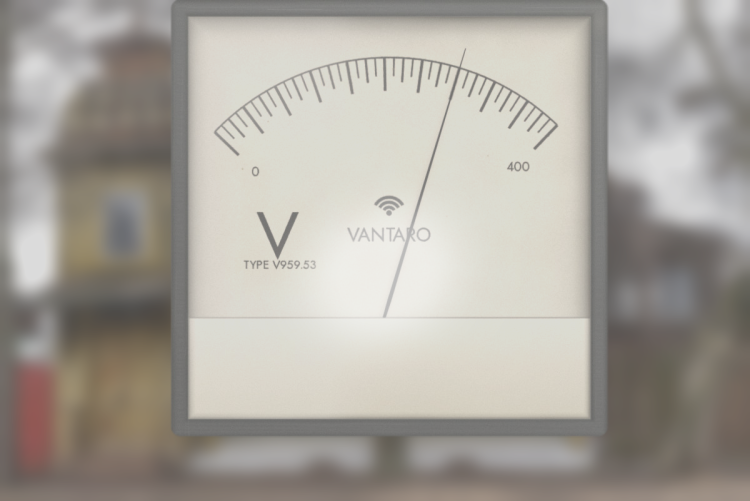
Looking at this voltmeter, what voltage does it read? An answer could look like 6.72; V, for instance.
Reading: 280; V
